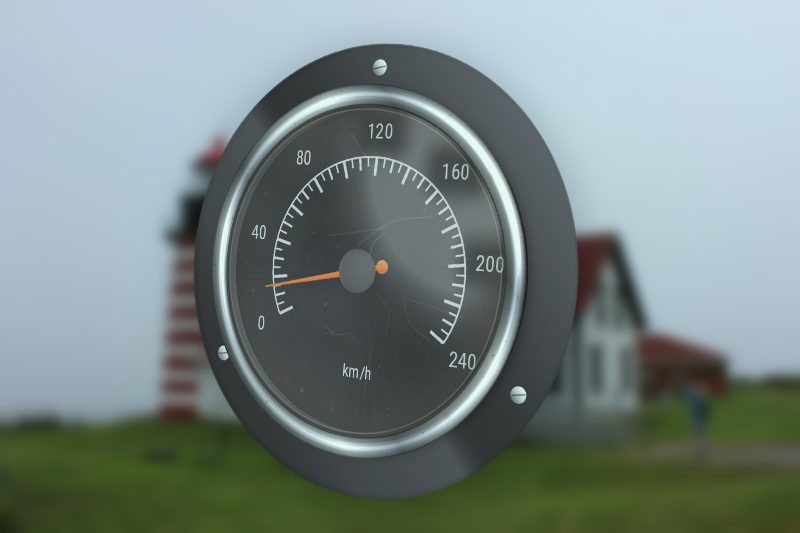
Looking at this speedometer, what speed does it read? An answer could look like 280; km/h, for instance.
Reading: 15; km/h
